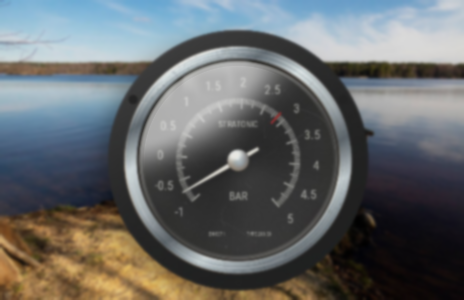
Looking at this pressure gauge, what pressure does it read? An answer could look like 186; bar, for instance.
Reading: -0.75; bar
